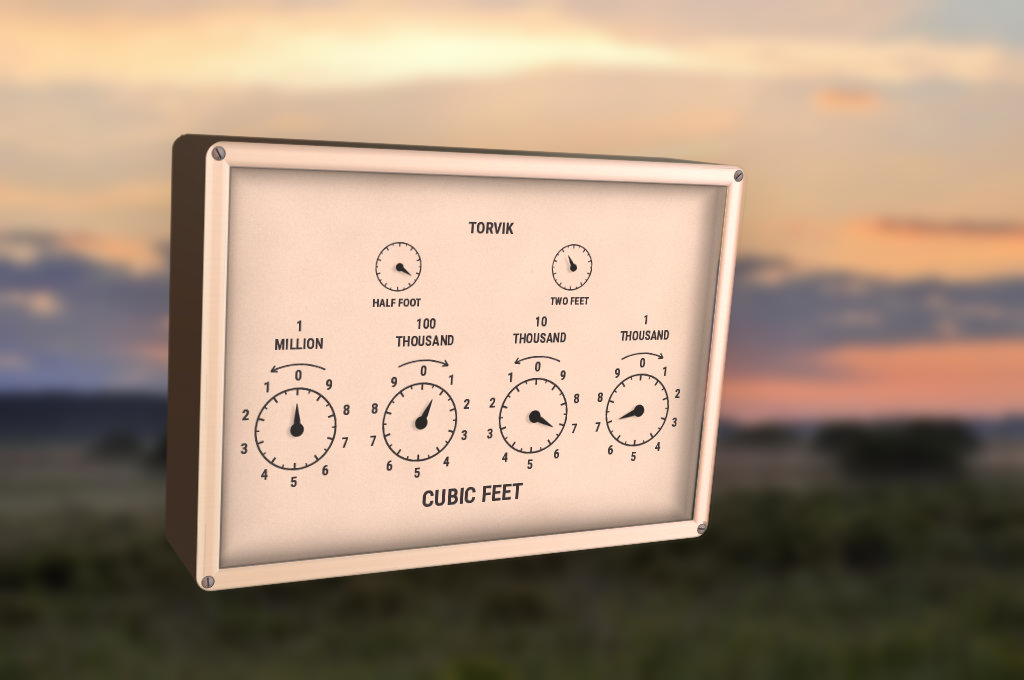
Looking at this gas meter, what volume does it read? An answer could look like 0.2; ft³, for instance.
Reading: 6700; ft³
